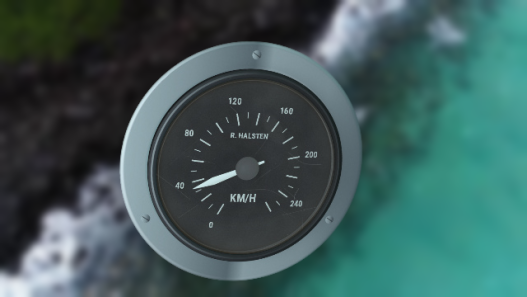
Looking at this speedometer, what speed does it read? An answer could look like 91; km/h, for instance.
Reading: 35; km/h
